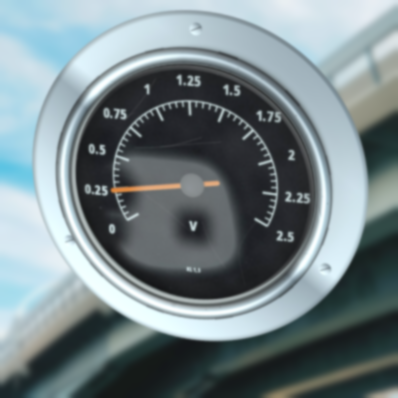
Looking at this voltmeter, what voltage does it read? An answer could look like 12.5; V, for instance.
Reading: 0.25; V
